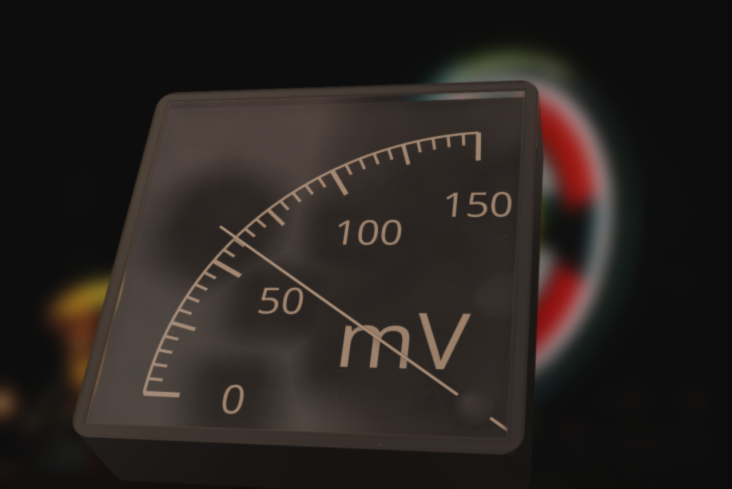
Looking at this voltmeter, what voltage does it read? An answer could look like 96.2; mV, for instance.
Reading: 60; mV
